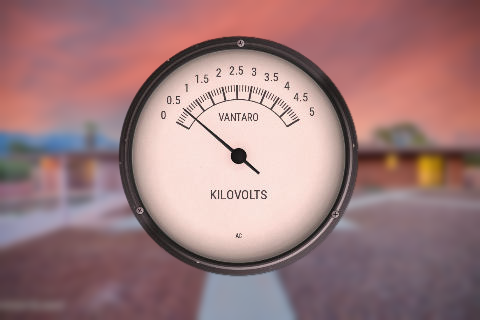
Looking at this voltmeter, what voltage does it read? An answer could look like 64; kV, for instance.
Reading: 0.5; kV
